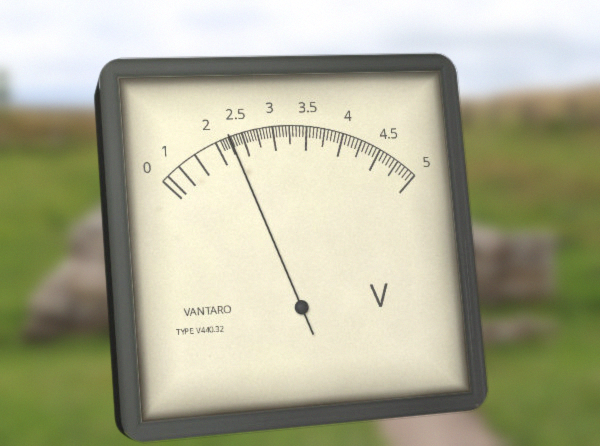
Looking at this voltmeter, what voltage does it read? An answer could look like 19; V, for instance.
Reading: 2.25; V
